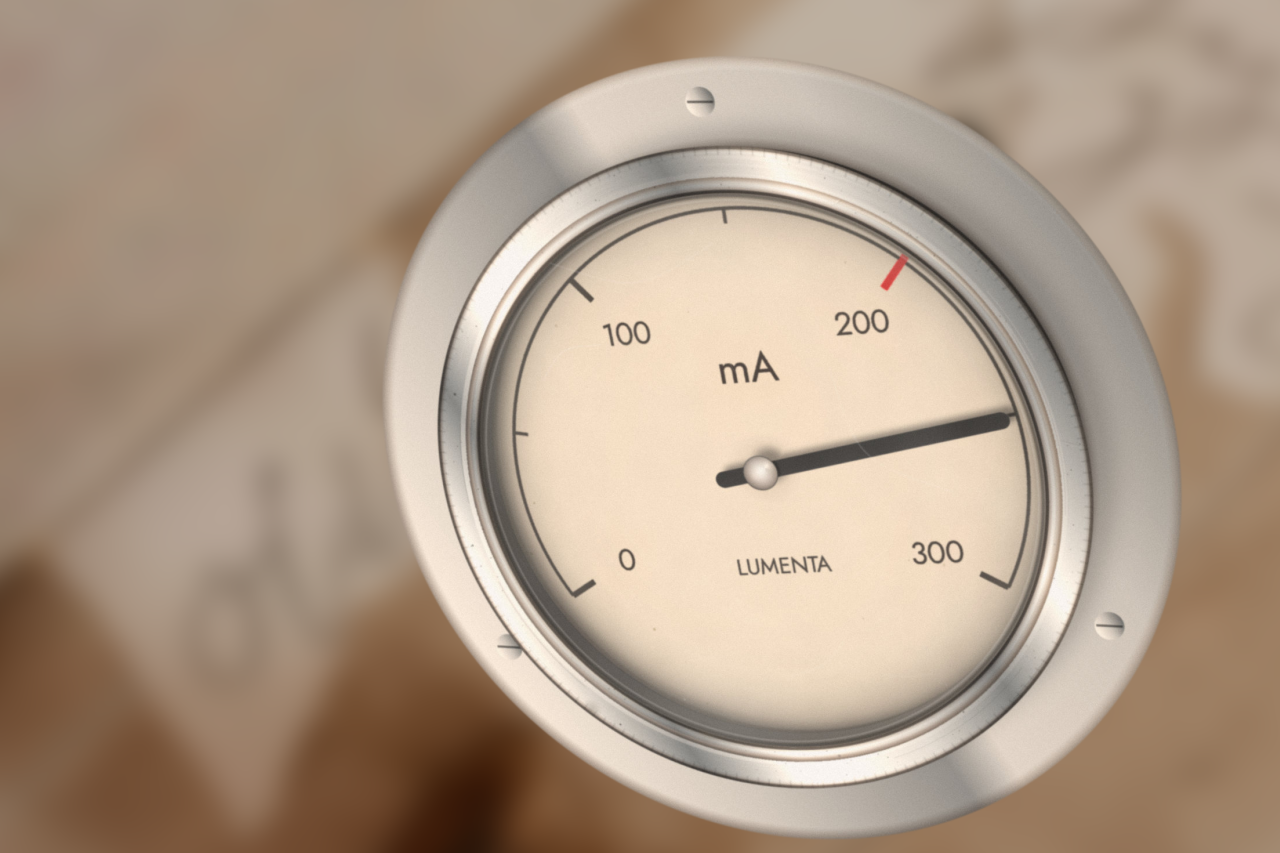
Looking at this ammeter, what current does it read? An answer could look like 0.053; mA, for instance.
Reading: 250; mA
